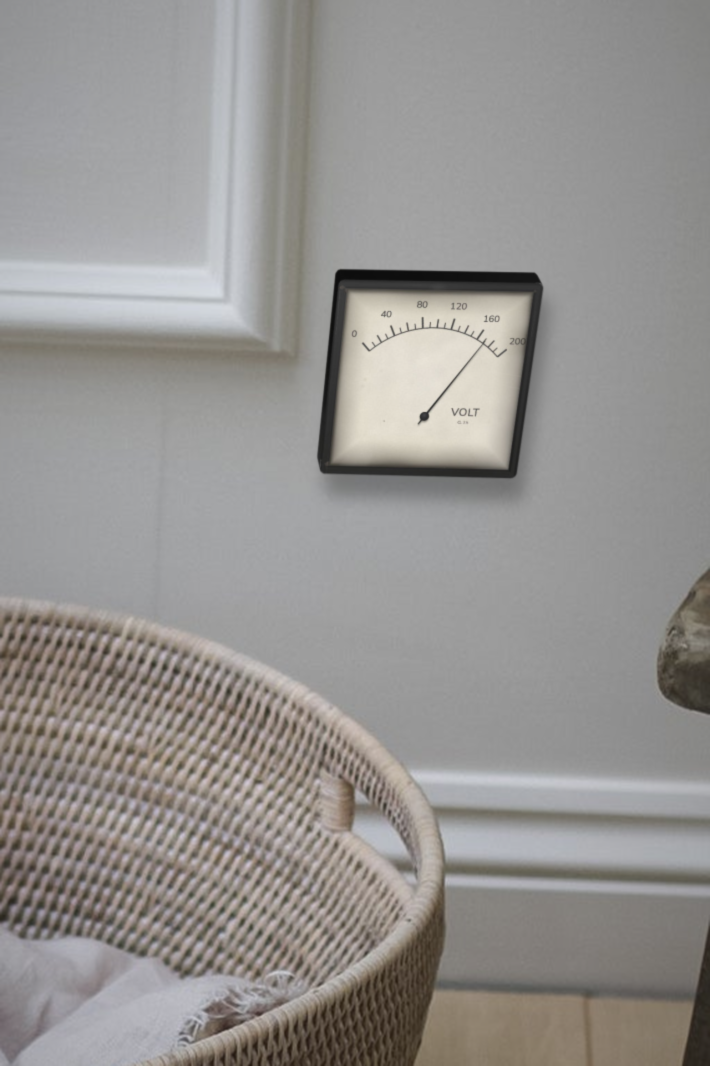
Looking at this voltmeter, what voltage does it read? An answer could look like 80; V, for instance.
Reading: 170; V
